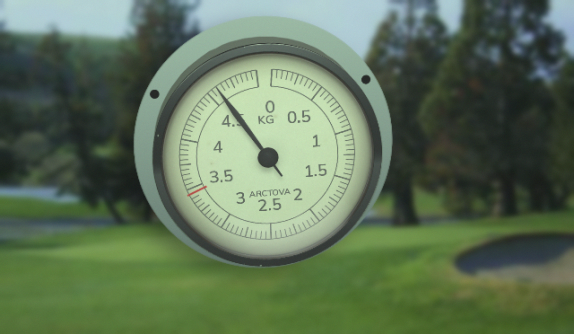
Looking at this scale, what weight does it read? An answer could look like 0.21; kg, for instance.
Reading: 4.6; kg
